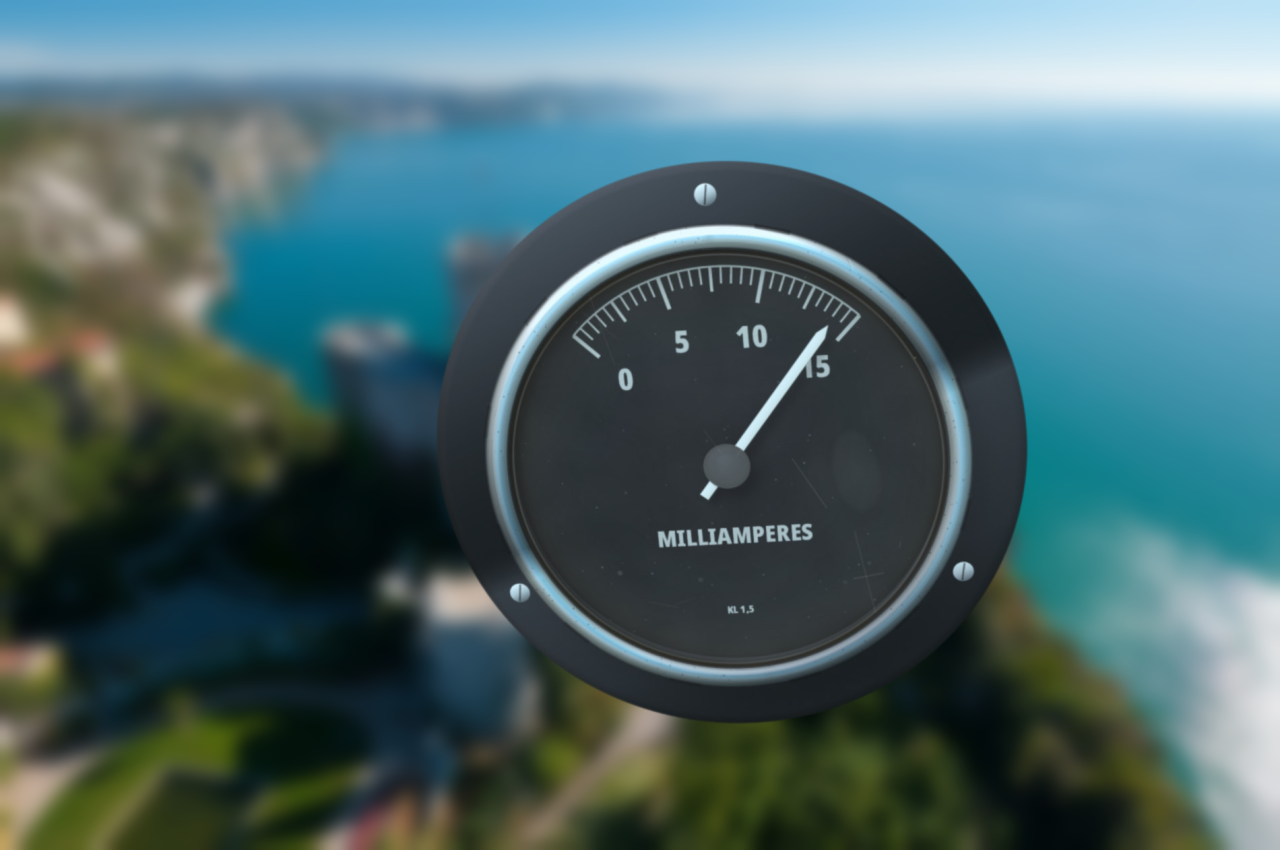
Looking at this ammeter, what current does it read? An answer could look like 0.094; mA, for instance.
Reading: 14; mA
